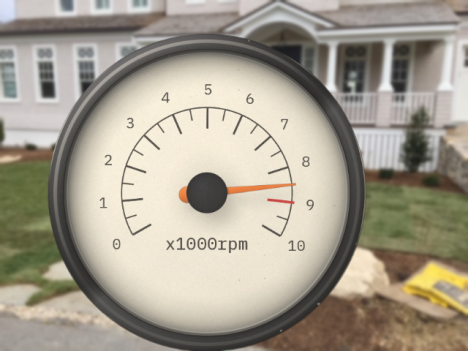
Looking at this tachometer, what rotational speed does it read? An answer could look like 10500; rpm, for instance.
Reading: 8500; rpm
